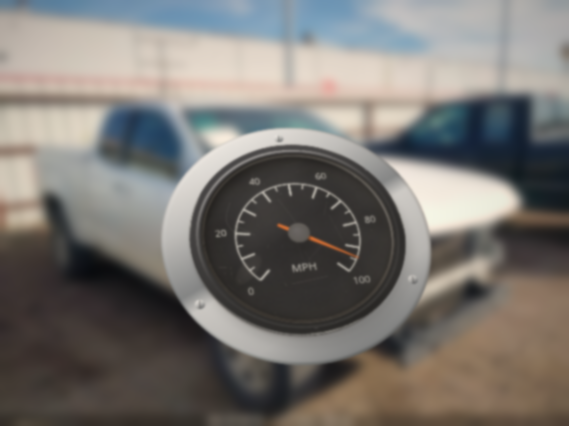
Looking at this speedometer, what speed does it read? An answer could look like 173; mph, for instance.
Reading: 95; mph
